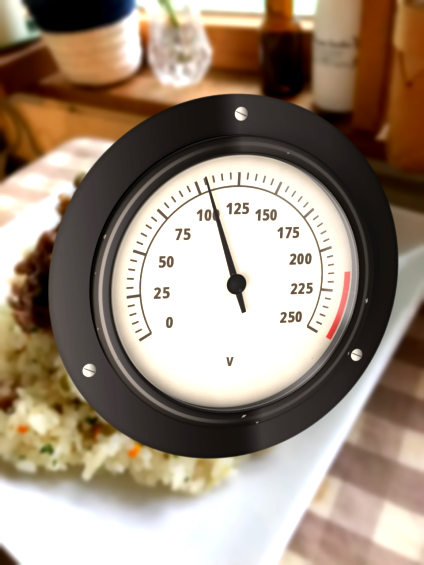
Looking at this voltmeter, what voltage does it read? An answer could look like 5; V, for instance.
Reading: 105; V
